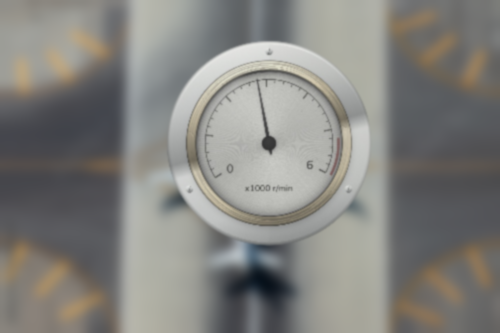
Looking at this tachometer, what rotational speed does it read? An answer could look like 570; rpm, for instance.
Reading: 2800; rpm
